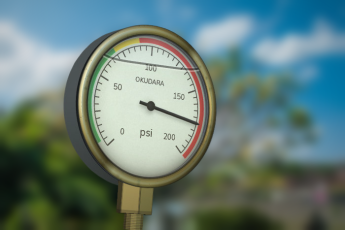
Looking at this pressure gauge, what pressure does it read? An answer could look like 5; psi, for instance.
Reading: 175; psi
